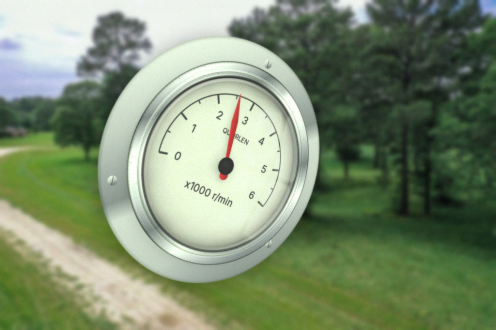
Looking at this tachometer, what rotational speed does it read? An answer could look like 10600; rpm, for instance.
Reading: 2500; rpm
